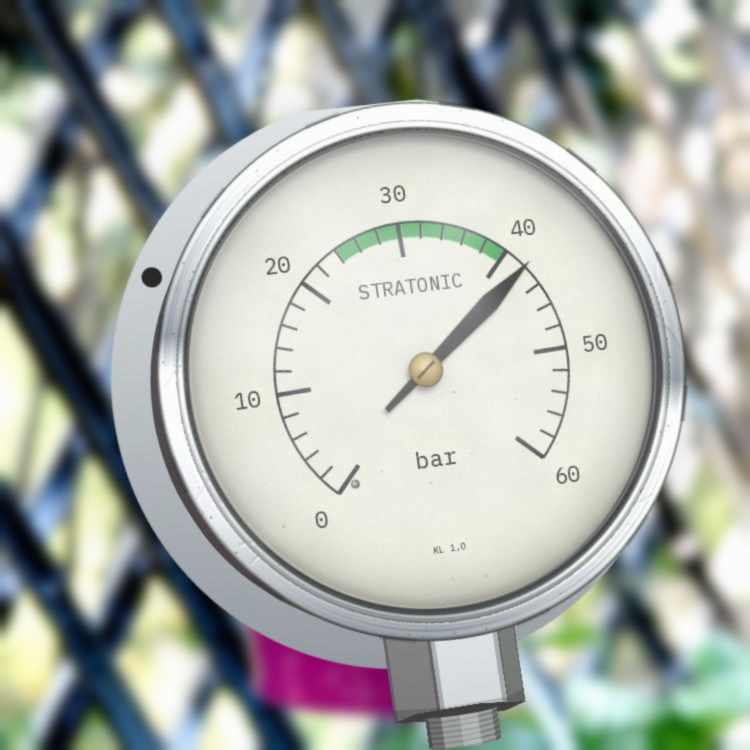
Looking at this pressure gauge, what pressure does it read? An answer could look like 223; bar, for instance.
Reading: 42; bar
